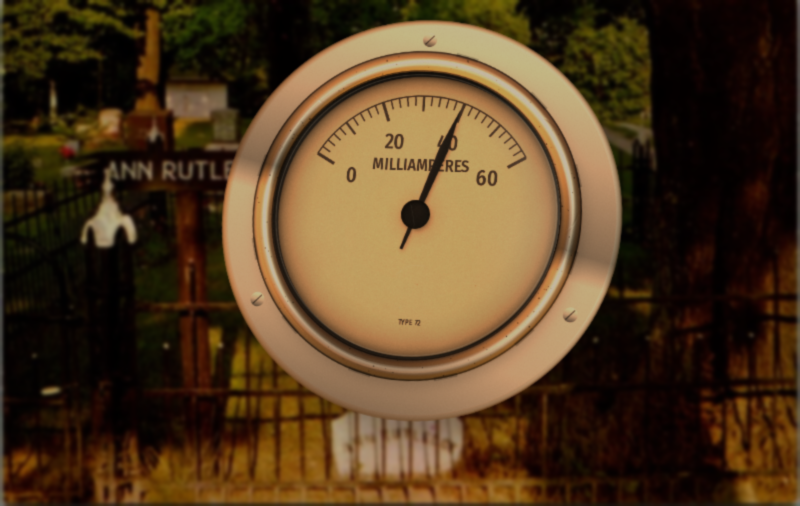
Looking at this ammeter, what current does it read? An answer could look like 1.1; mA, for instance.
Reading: 40; mA
